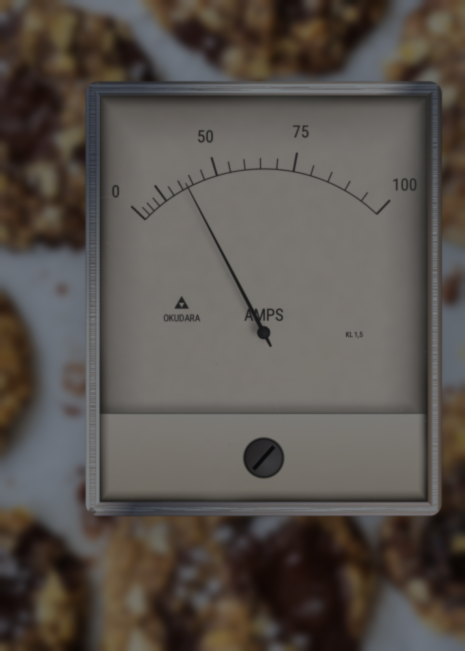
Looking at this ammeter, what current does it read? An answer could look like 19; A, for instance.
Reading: 37.5; A
